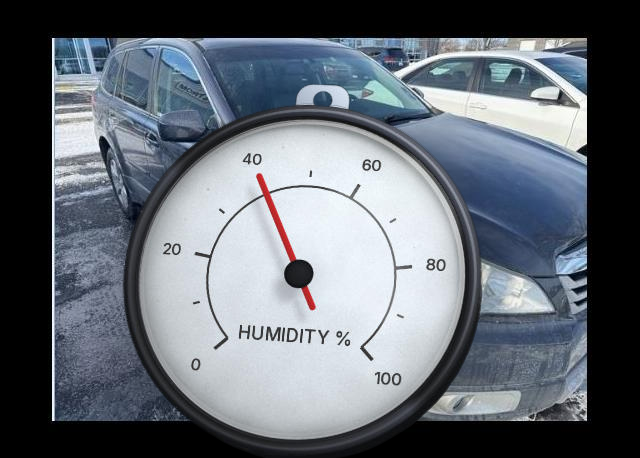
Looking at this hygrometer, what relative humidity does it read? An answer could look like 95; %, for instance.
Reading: 40; %
